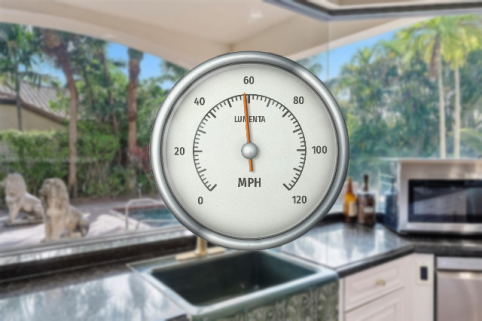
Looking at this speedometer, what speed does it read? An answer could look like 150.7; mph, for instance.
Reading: 58; mph
